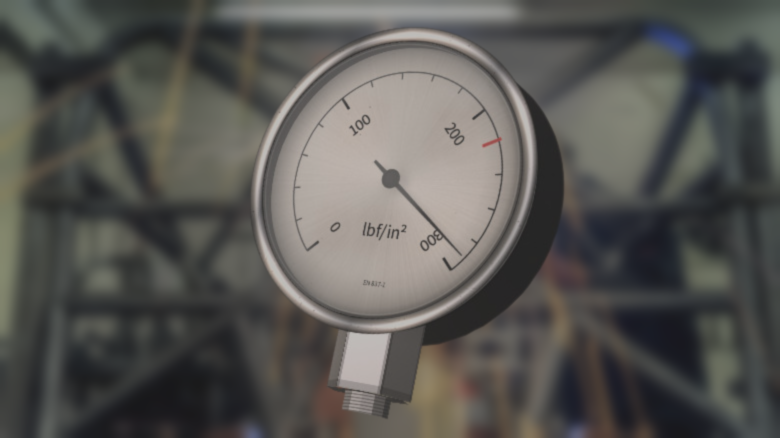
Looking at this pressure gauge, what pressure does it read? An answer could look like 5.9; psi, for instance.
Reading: 290; psi
